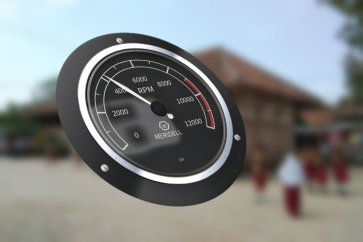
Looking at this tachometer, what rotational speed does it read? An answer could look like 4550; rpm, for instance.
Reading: 4000; rpm
